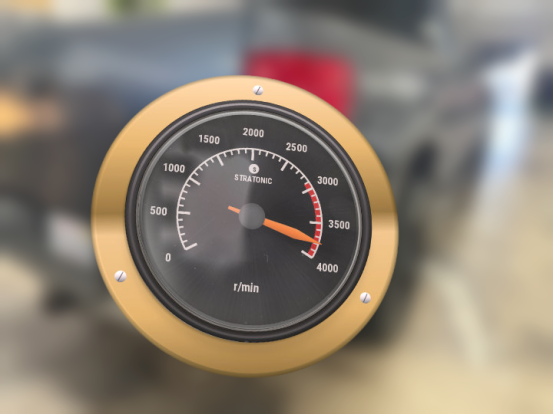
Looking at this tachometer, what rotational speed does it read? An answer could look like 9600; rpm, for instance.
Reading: 3800; rpm
